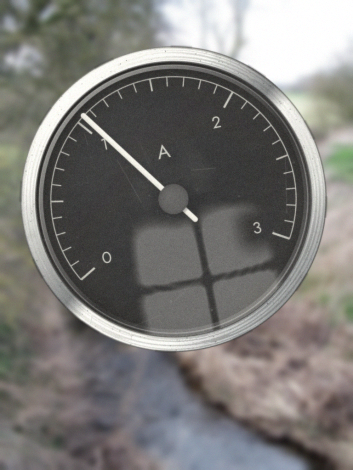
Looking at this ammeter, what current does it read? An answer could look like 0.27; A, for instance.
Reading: 1.05; A
